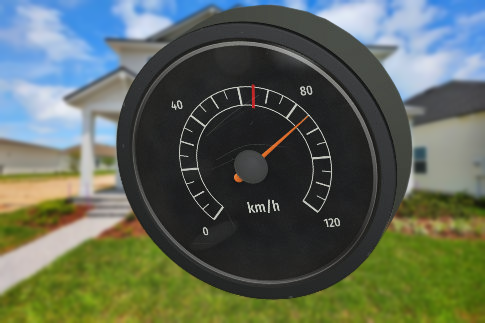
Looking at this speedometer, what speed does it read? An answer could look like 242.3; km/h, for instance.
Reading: 85; km/h
